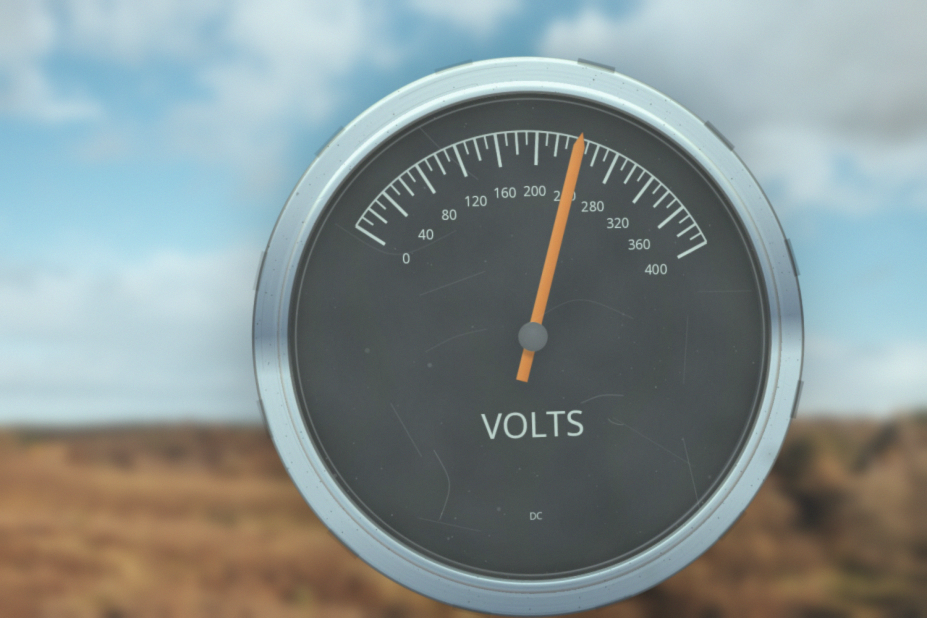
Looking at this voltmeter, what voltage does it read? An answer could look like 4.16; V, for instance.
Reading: 240; V
